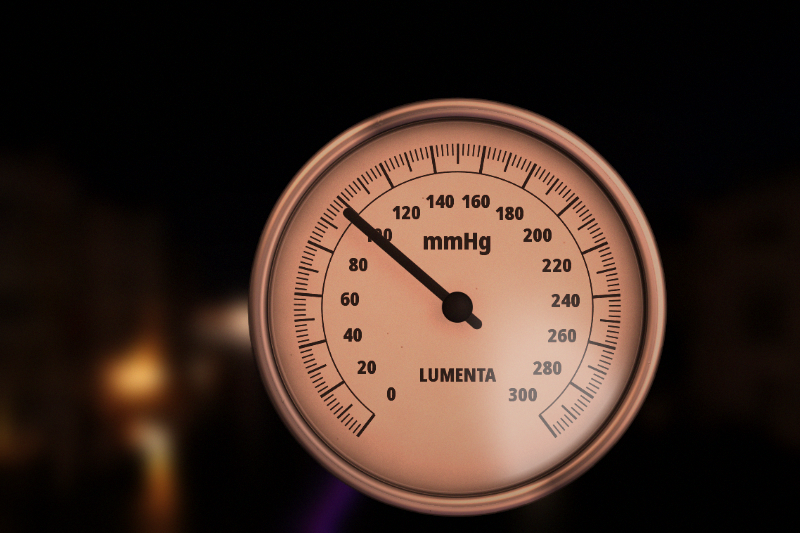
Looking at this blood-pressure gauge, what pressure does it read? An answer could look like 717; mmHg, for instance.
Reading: 98; mmHg
